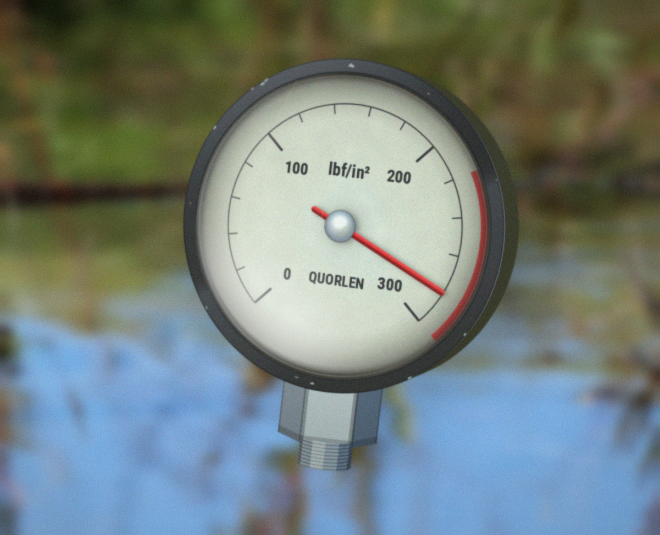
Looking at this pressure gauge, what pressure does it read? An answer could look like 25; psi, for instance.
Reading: 280; psi
